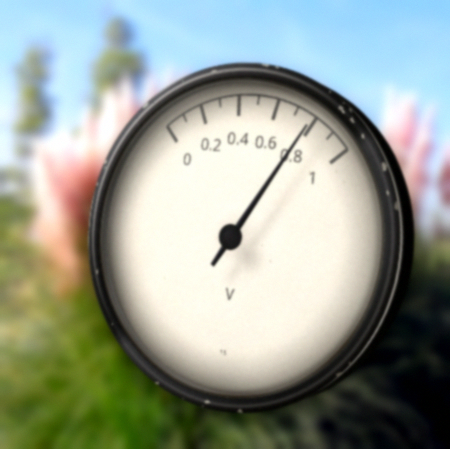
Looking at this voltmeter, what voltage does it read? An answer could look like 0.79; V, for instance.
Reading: 0.8; V
